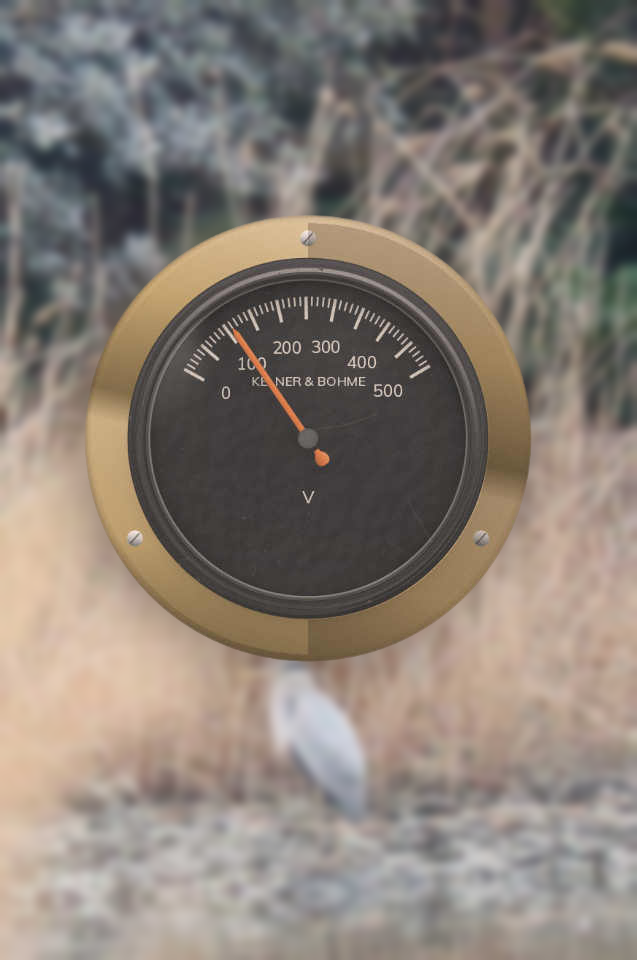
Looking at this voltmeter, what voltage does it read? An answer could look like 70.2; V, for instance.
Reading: 110; V
